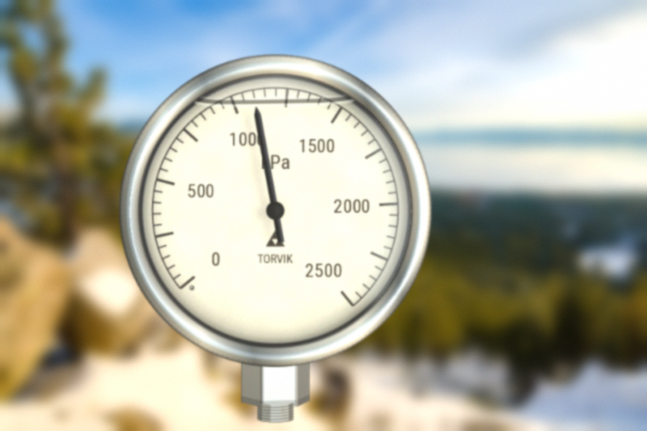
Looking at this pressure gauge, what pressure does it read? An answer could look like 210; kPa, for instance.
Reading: 1100; kPa
